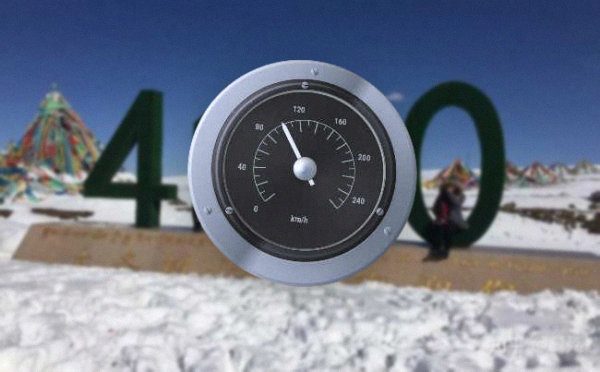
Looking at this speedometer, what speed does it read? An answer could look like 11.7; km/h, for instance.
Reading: 100; km/h
